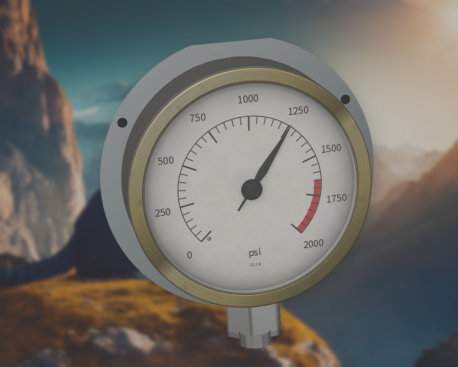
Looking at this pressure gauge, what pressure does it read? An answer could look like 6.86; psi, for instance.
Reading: 1250; psi
